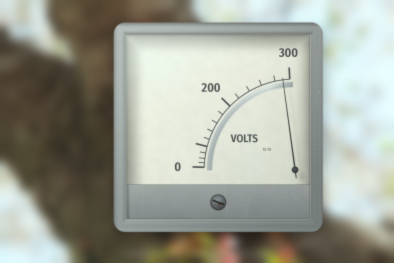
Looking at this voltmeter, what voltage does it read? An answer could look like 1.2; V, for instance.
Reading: 290; V
